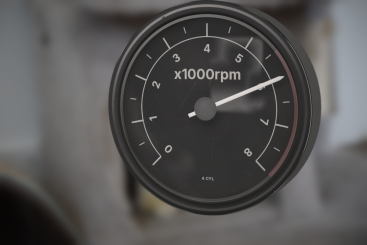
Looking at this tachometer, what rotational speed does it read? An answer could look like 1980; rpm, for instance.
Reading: 6000; rpm
